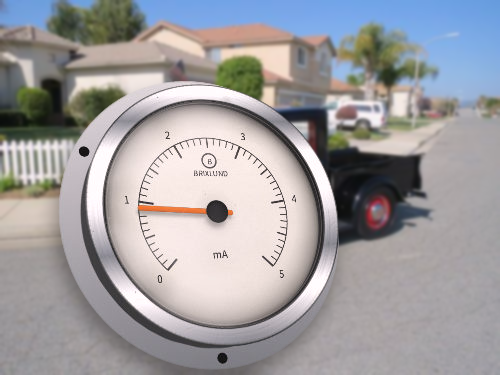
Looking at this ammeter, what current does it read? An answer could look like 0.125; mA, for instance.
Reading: 0.9; mA
